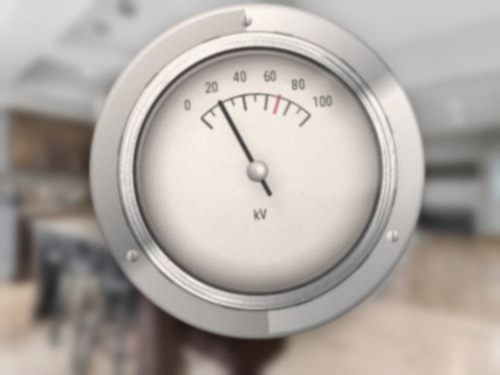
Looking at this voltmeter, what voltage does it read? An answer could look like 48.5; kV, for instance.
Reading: 20; kV
